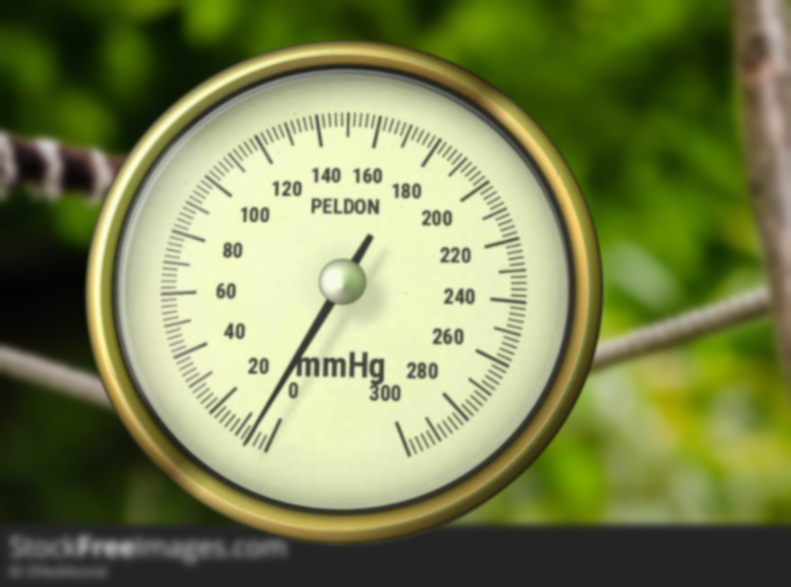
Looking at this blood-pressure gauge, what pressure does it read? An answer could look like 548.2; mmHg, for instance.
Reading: 6; mmHg
